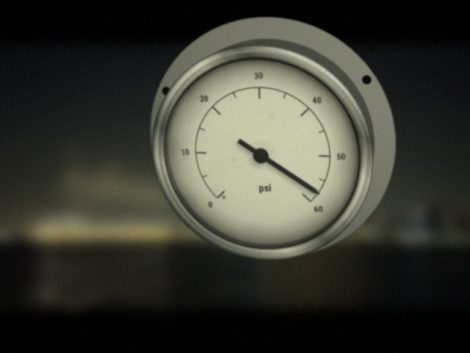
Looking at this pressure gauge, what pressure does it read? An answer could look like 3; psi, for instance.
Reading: 57.5; psi
